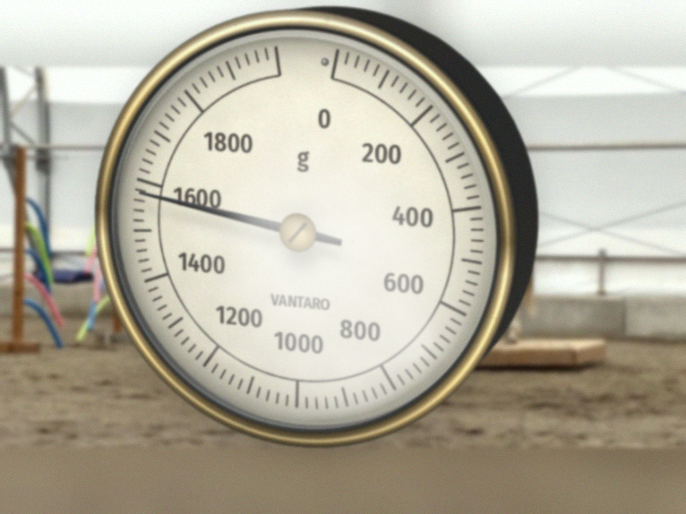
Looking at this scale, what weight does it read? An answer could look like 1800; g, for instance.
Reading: 1580; g
